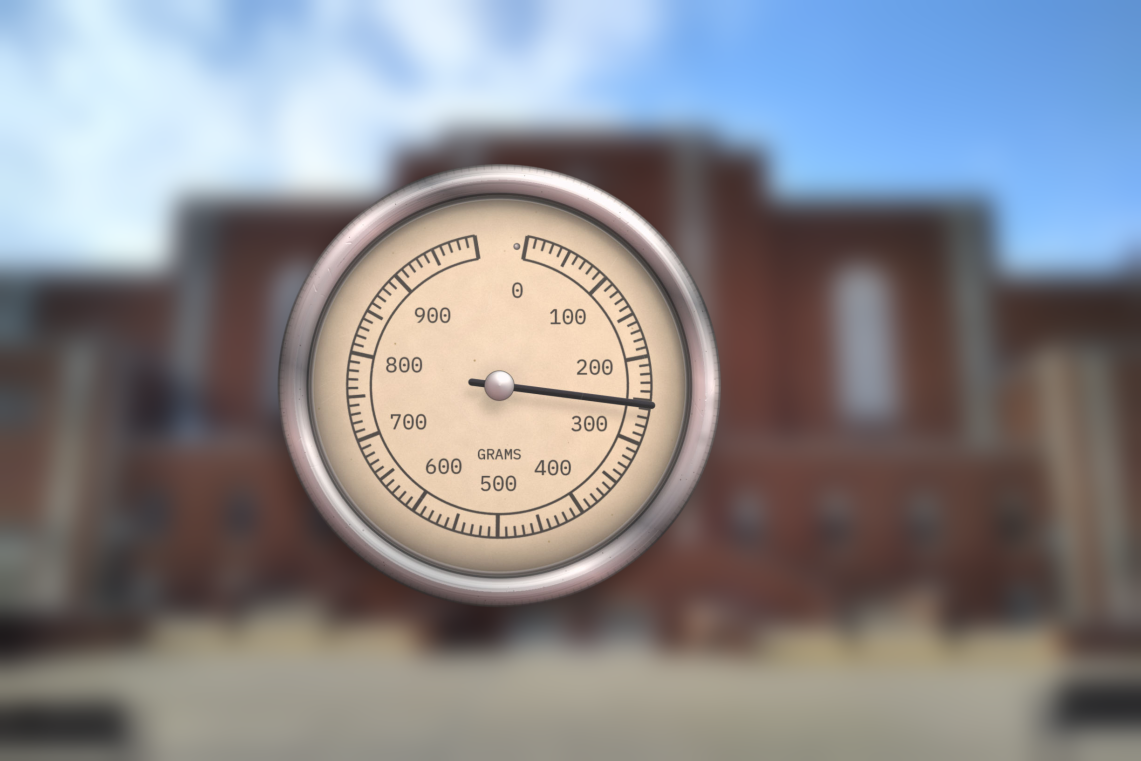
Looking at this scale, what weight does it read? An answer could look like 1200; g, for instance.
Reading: 255; g
